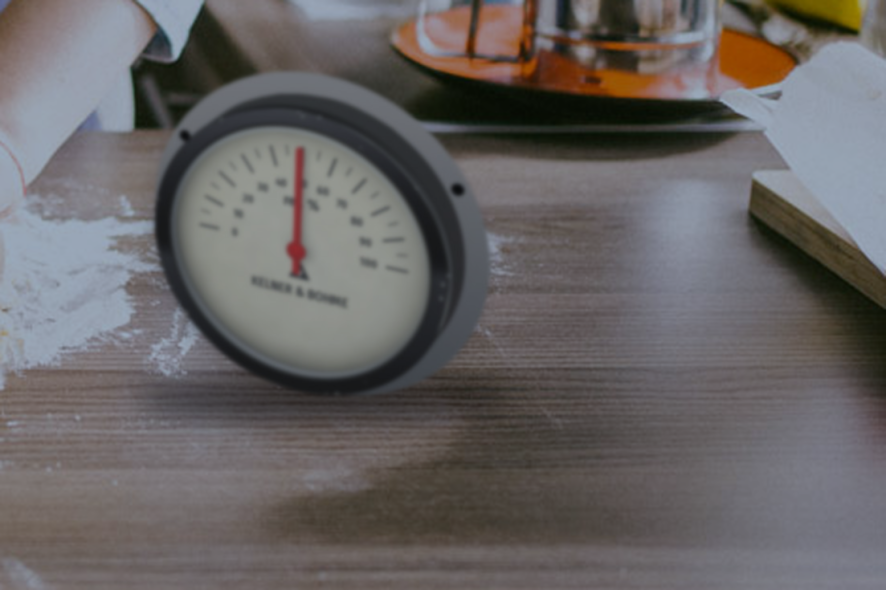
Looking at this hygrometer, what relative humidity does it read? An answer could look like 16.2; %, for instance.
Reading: 50; %
